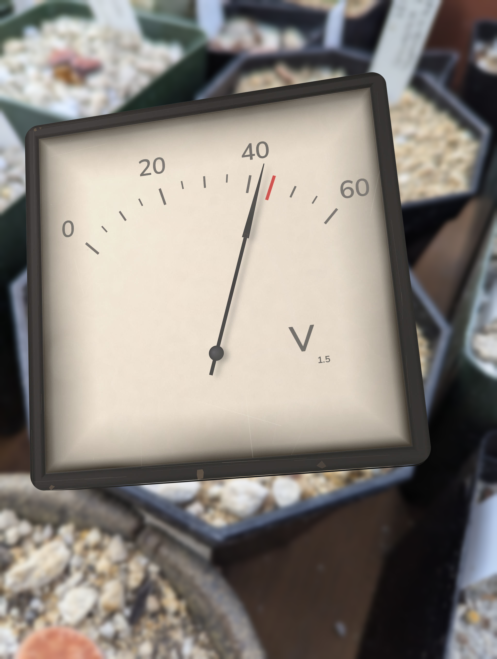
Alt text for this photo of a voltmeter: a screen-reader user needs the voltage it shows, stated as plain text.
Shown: 42.5 V
